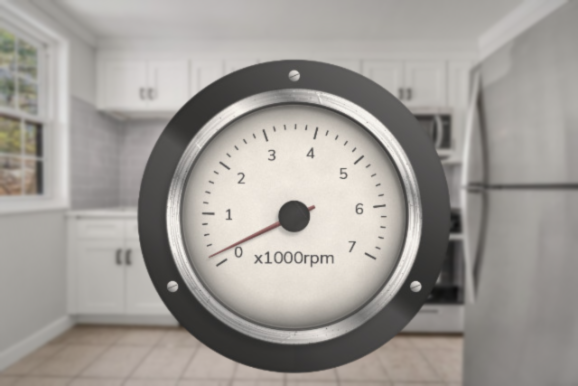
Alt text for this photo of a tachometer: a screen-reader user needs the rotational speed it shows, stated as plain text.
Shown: 200 rpm
